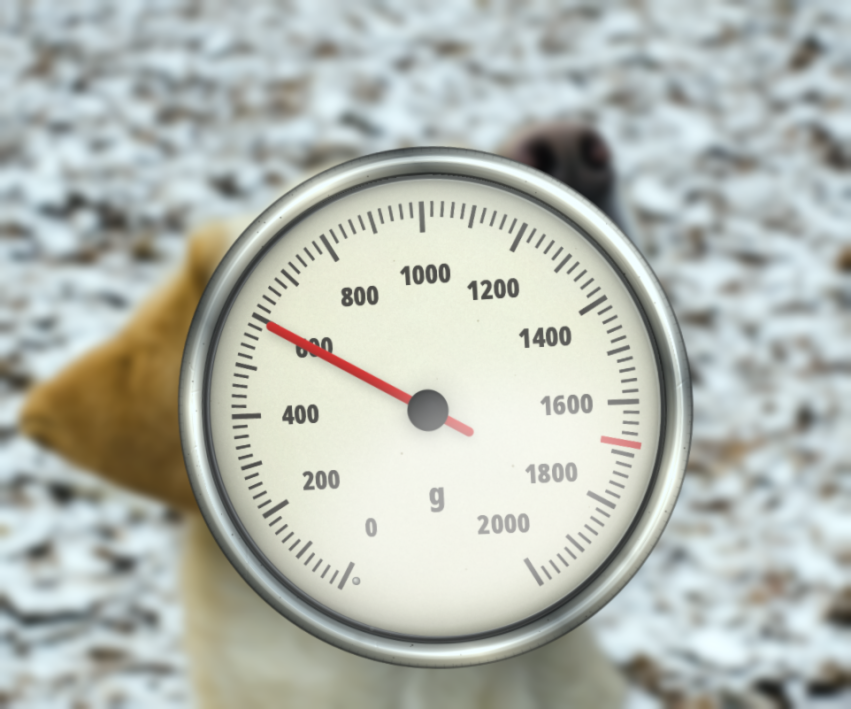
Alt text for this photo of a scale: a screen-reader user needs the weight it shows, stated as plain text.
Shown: 600 g
